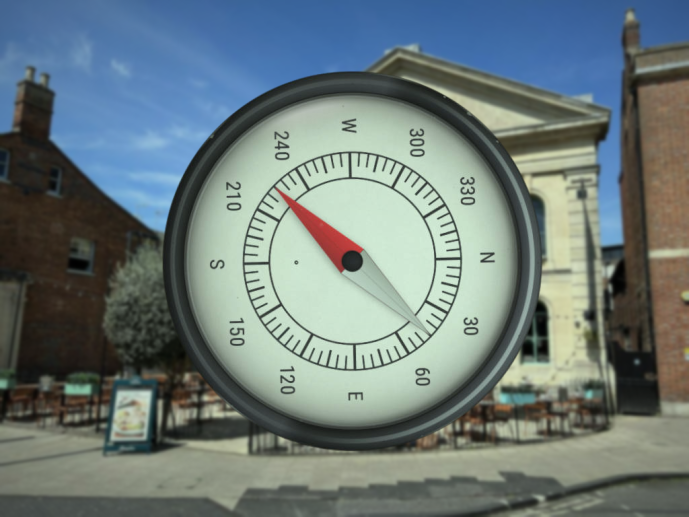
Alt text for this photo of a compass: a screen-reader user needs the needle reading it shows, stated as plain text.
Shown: 225 °
